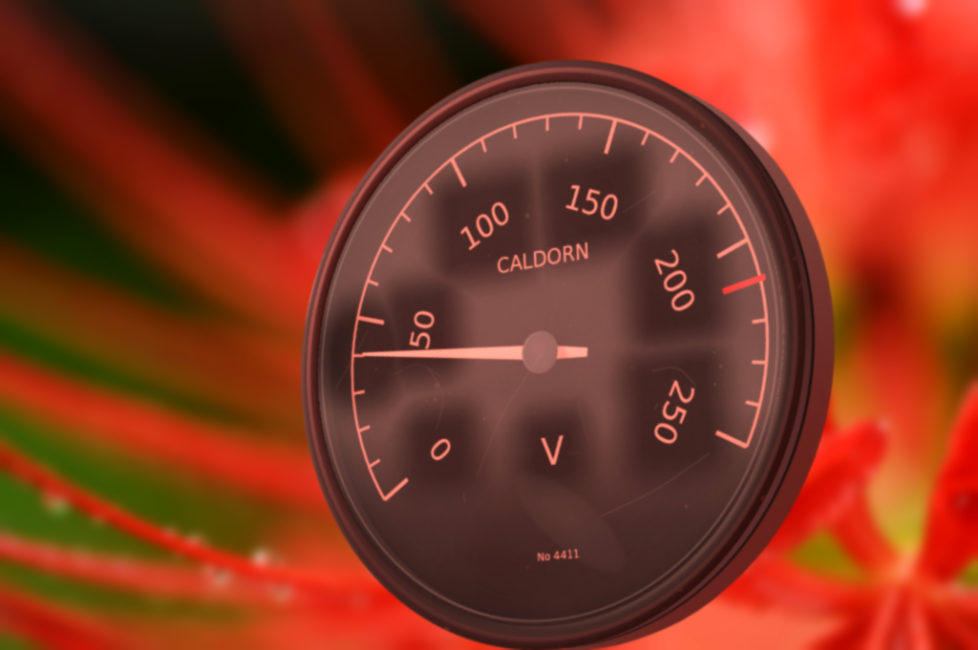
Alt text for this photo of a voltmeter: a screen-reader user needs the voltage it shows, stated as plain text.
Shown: 40 V
